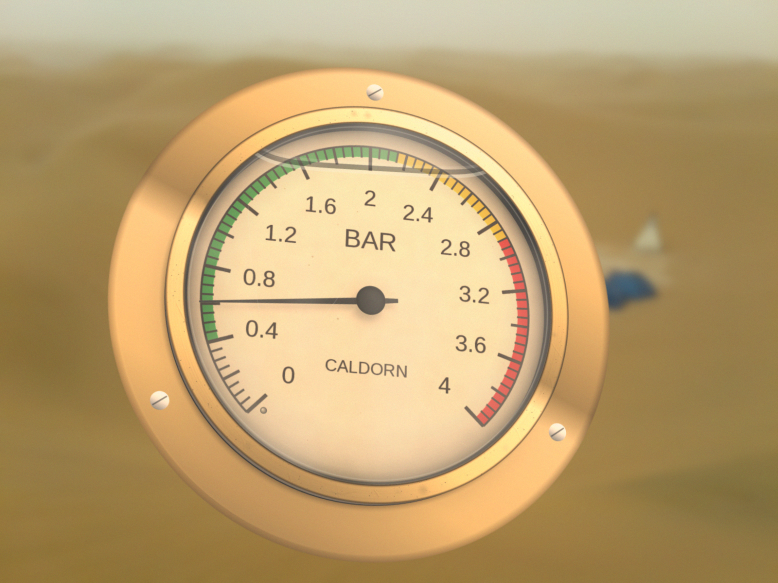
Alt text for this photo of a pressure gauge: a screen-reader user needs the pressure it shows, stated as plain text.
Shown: 0.6 bar
